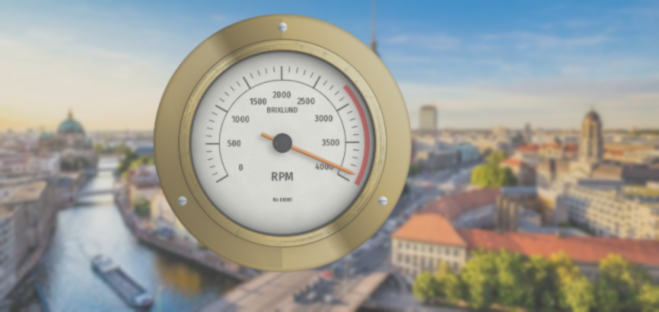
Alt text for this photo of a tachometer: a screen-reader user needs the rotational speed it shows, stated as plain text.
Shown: 3900 rpm
